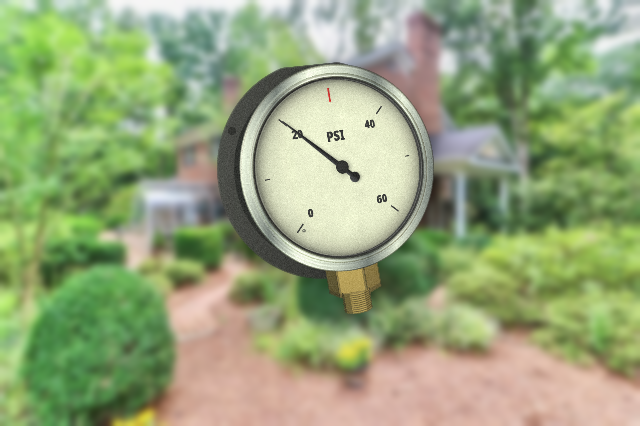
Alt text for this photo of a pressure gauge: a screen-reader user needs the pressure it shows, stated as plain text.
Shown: 20 psi
